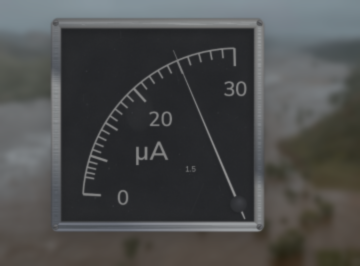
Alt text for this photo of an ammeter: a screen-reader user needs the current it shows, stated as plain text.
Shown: 25 µA
